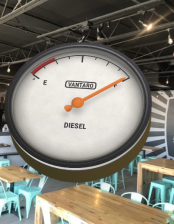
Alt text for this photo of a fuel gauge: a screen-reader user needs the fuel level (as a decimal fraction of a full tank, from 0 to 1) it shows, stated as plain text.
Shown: 1
